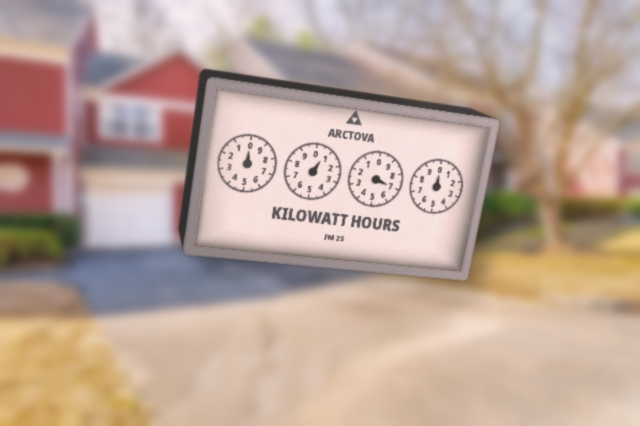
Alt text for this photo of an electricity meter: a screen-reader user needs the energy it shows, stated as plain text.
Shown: 70 kWh
